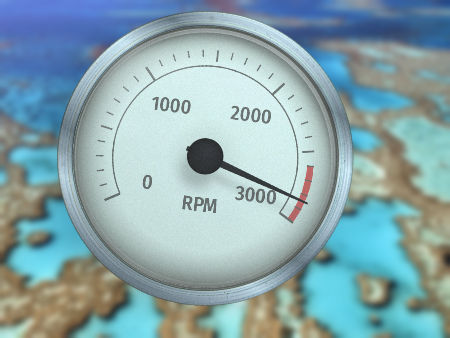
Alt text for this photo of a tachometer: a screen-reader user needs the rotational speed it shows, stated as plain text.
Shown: 2850 rpm
